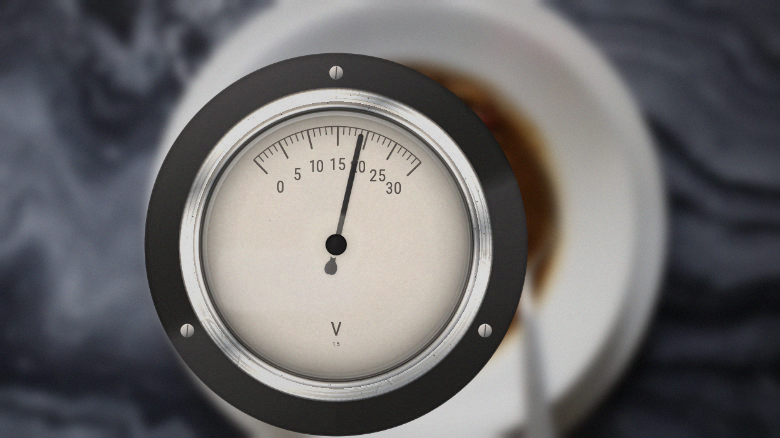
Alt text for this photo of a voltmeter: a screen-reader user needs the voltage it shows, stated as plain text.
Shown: 19 V
